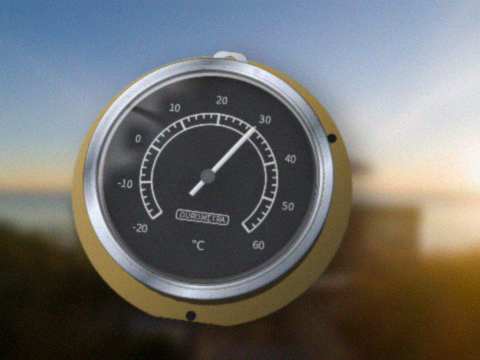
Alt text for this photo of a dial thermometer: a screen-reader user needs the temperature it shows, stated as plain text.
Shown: 30 °C
